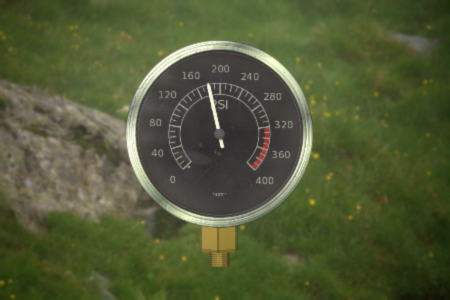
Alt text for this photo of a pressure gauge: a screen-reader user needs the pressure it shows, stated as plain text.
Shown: 180 psi
